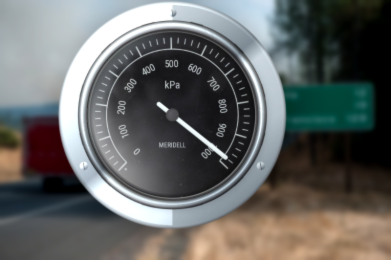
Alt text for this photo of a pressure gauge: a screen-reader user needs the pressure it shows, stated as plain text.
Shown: 980 kPa
